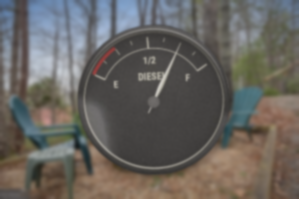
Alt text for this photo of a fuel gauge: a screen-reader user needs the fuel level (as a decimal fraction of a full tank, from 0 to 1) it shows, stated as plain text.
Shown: 0.75
